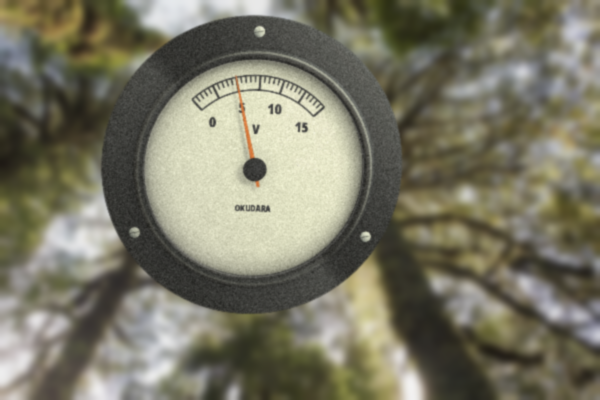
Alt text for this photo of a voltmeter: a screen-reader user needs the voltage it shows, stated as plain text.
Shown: 5 V
